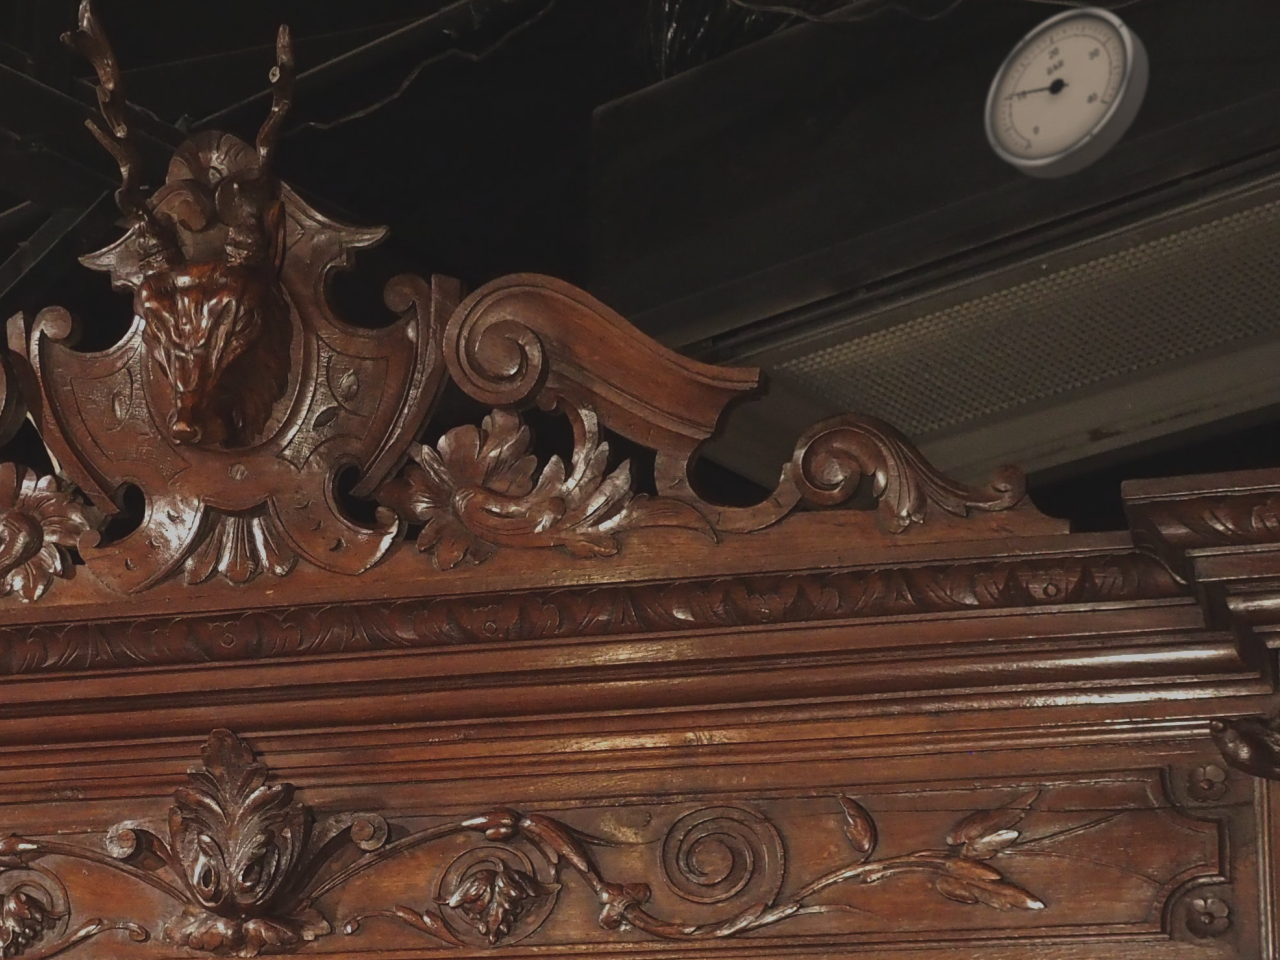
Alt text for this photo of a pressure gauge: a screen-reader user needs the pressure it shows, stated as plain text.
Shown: 10 bar
